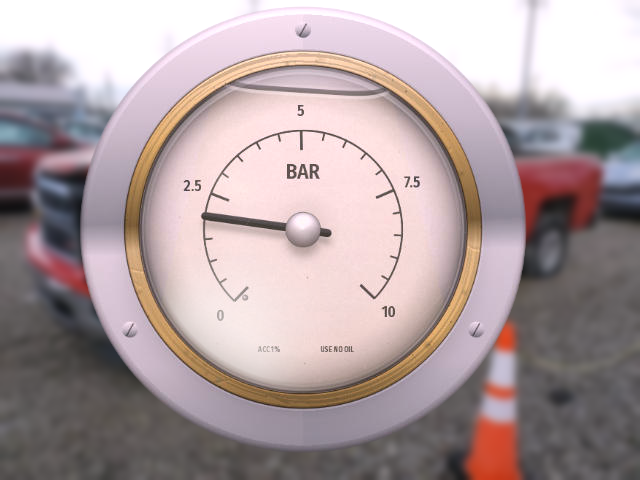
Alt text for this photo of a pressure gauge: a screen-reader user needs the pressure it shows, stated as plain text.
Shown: 2 bar
